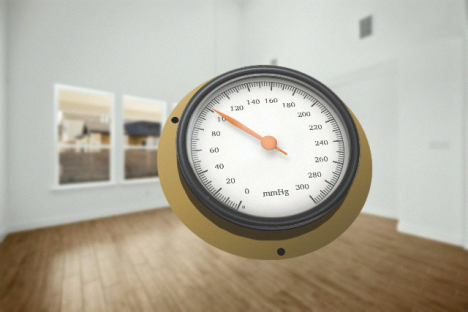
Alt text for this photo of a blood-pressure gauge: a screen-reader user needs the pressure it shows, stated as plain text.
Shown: 100 mmHg
